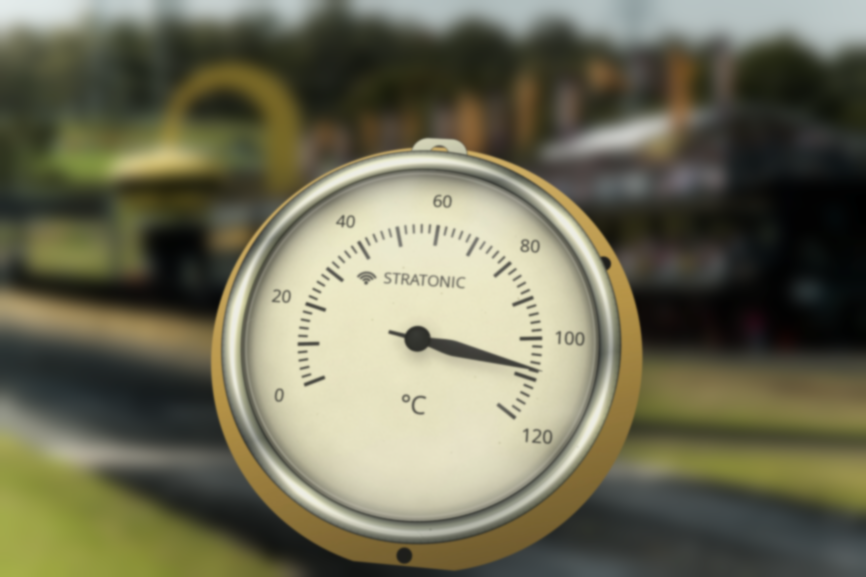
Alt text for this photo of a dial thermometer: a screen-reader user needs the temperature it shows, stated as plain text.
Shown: 108 °C
